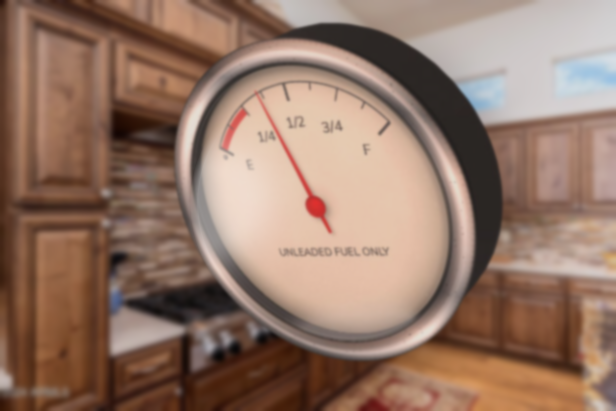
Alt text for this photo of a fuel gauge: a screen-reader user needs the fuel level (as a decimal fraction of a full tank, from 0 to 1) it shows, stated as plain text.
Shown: 0.375
